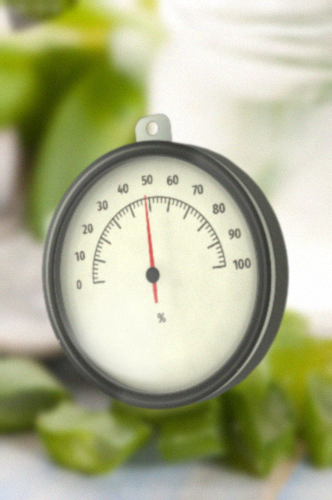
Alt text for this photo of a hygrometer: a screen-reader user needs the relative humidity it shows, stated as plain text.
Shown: 50 %
